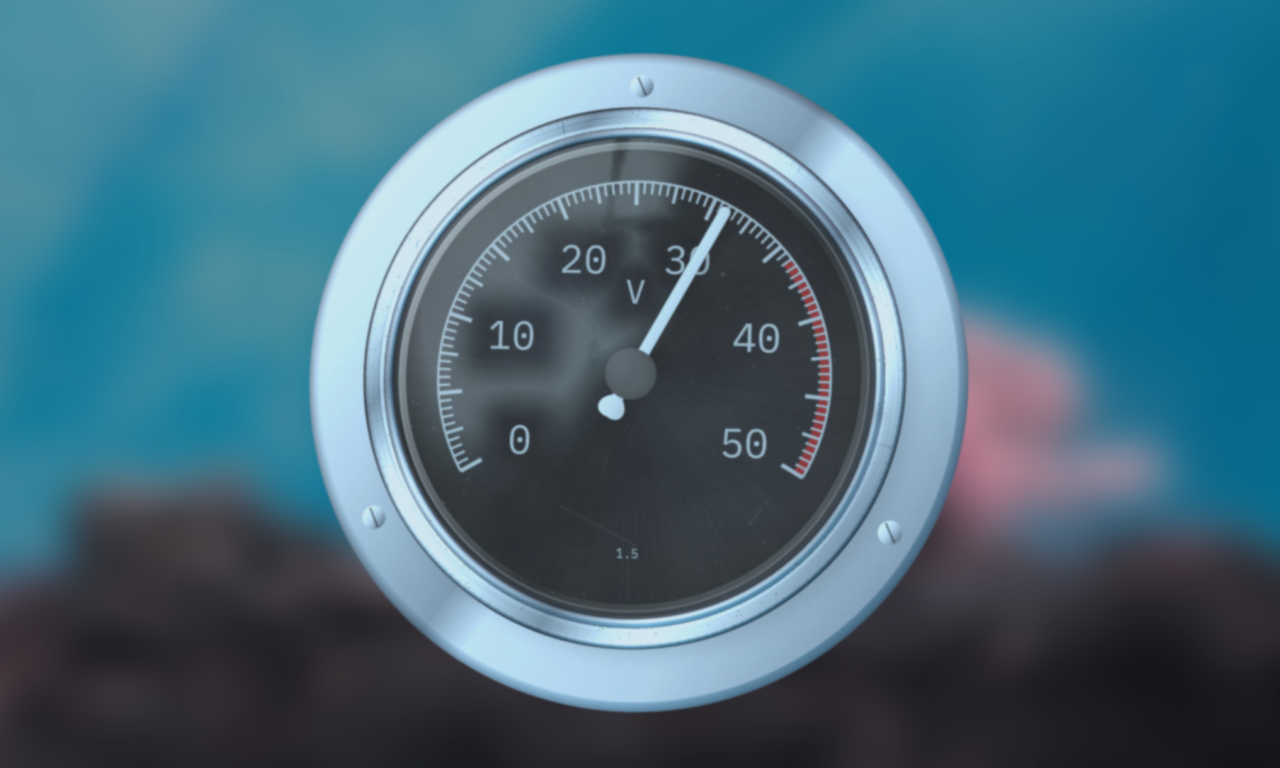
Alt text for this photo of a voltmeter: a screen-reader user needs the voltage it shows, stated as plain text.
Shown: 31 V
